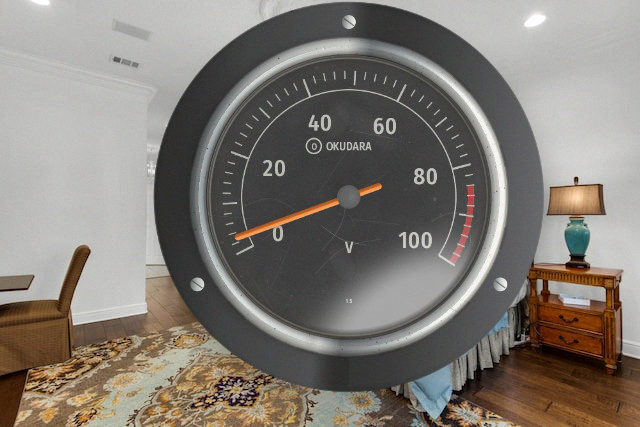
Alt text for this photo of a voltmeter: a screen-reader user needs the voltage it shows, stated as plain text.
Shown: 3 V
